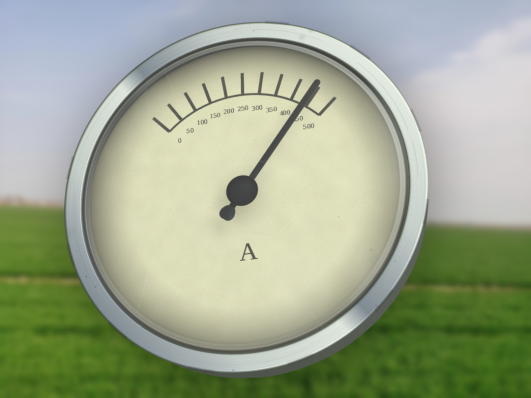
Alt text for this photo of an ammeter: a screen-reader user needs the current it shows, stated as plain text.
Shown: 450 A
